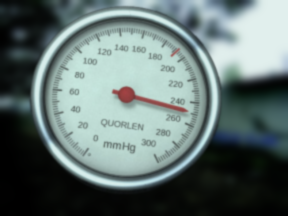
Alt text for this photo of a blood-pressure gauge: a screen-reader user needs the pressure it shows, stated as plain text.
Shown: 250 mmHg
